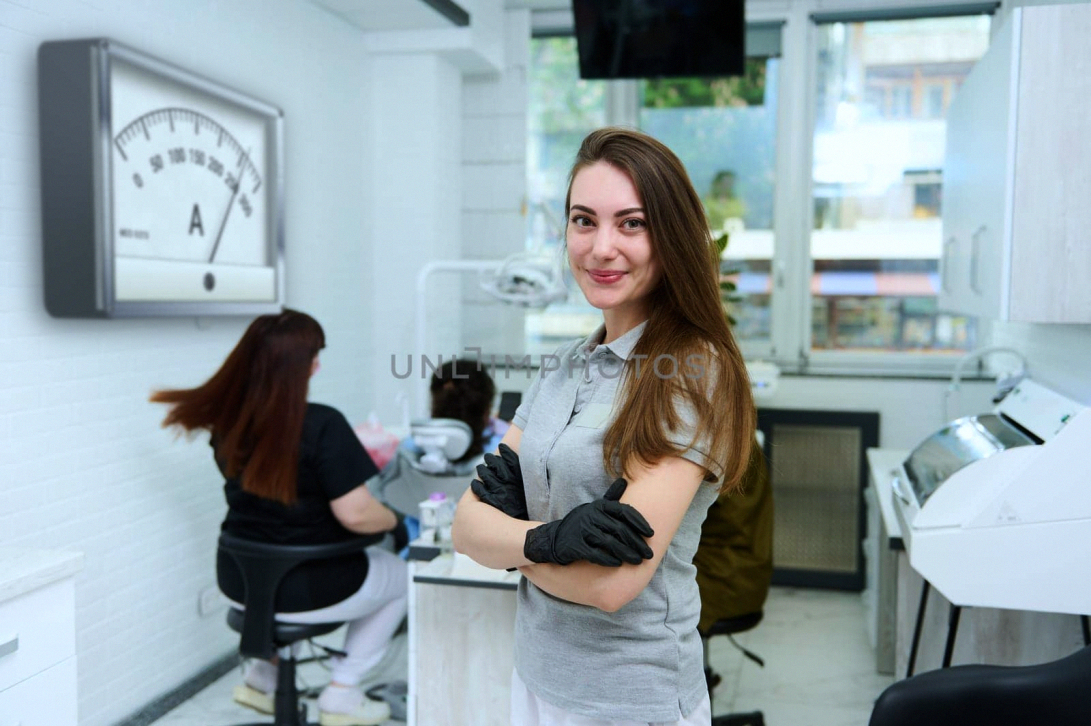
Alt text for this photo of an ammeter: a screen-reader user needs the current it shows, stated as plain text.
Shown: 250 A
